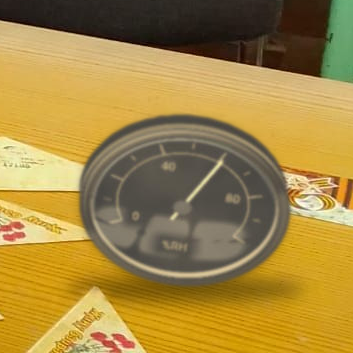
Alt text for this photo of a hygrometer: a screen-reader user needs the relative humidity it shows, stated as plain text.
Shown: 60 %
